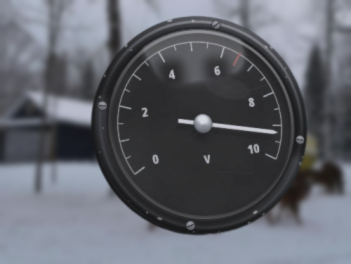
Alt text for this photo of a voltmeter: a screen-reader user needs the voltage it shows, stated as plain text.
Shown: 9.25 V
